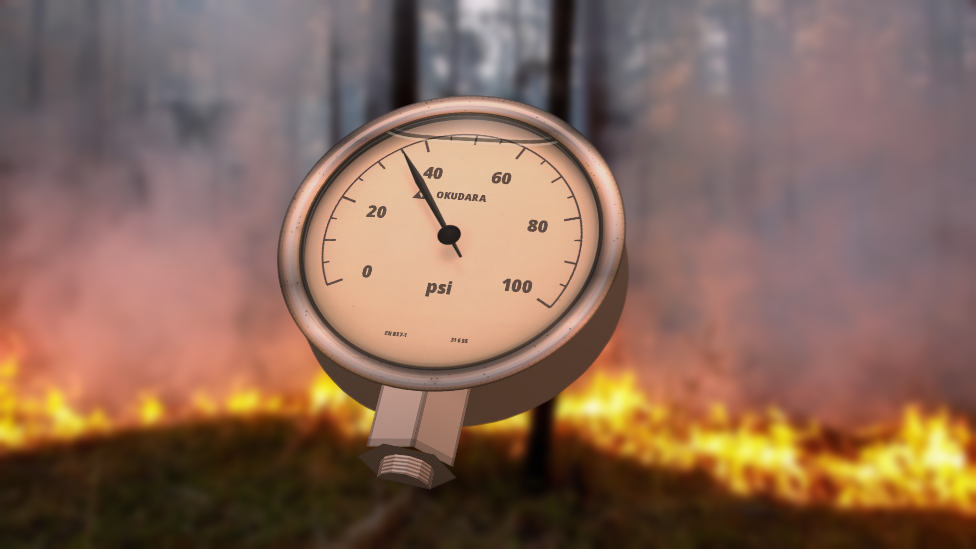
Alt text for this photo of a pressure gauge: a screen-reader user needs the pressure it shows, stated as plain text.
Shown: 35 psi
